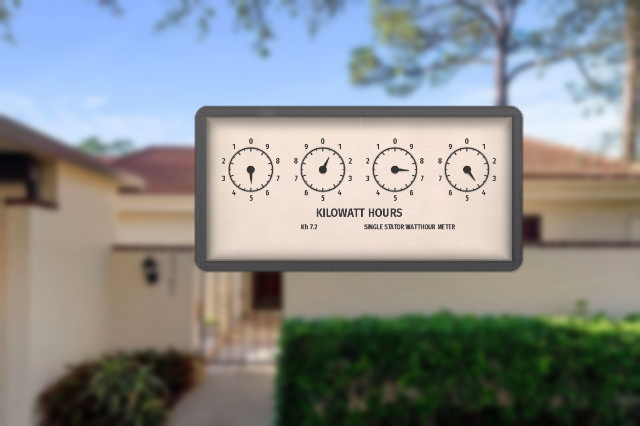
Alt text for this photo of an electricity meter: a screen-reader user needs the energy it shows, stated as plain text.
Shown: 5074 kWh
